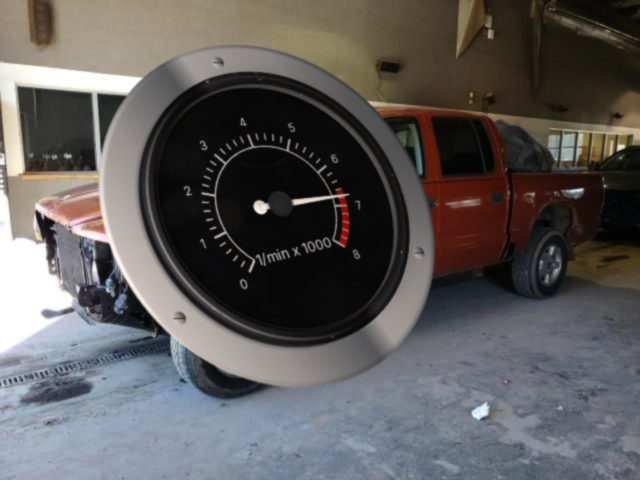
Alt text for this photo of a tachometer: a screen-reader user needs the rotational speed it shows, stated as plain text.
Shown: 6800 rpm
